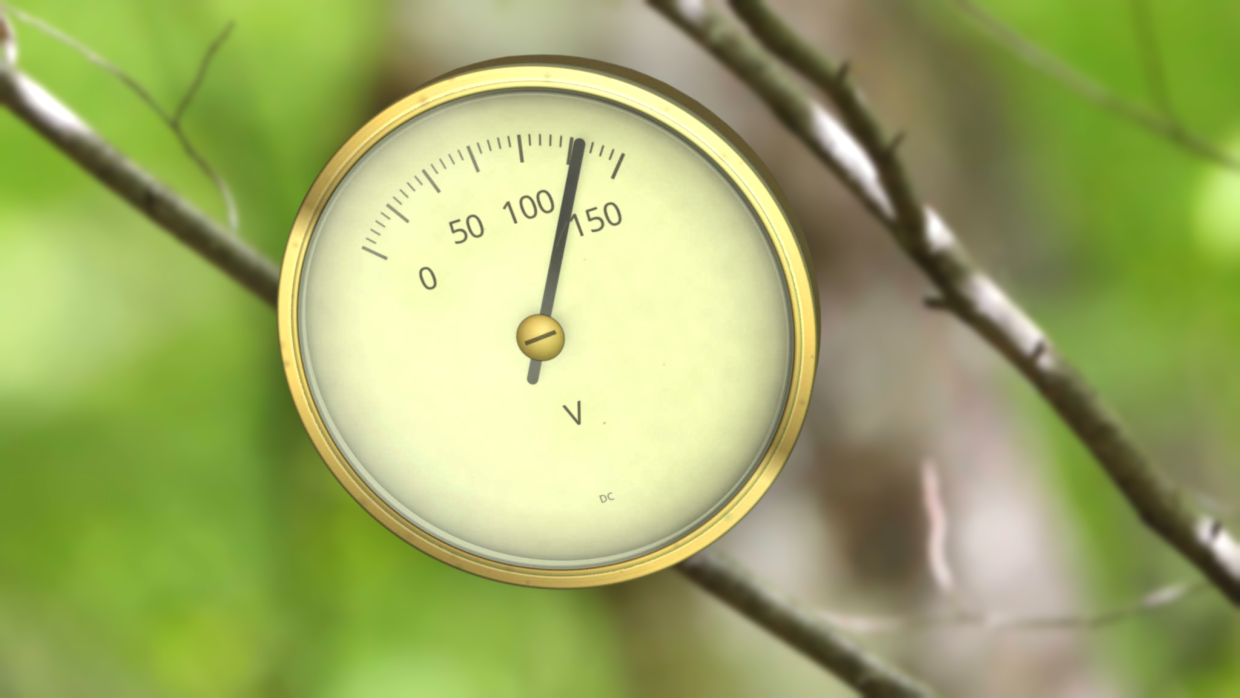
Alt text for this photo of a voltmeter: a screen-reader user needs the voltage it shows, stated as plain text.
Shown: 130 V
